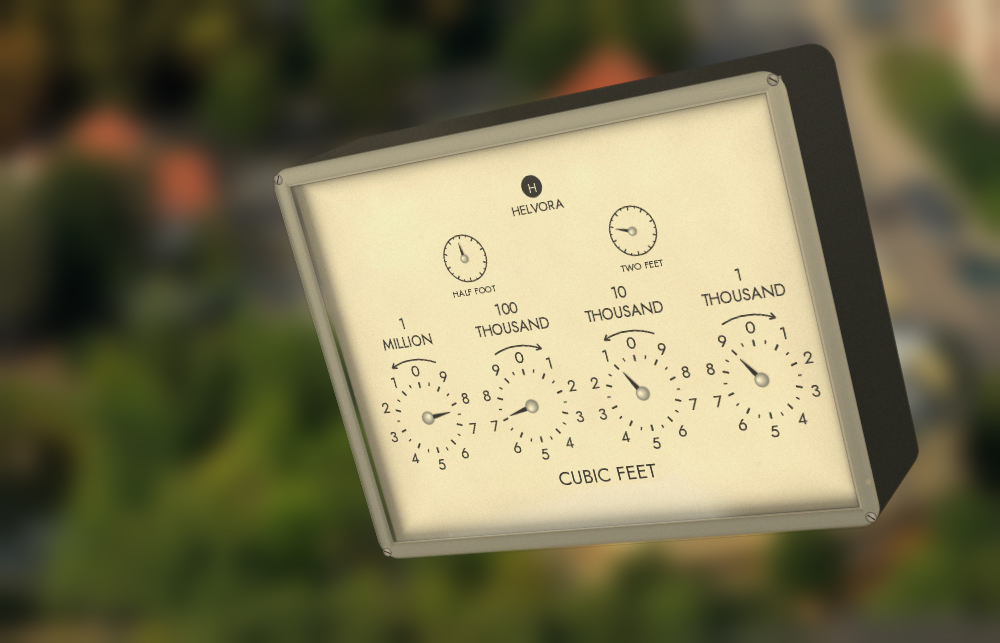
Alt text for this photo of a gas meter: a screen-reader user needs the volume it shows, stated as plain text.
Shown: 770900 ft³
